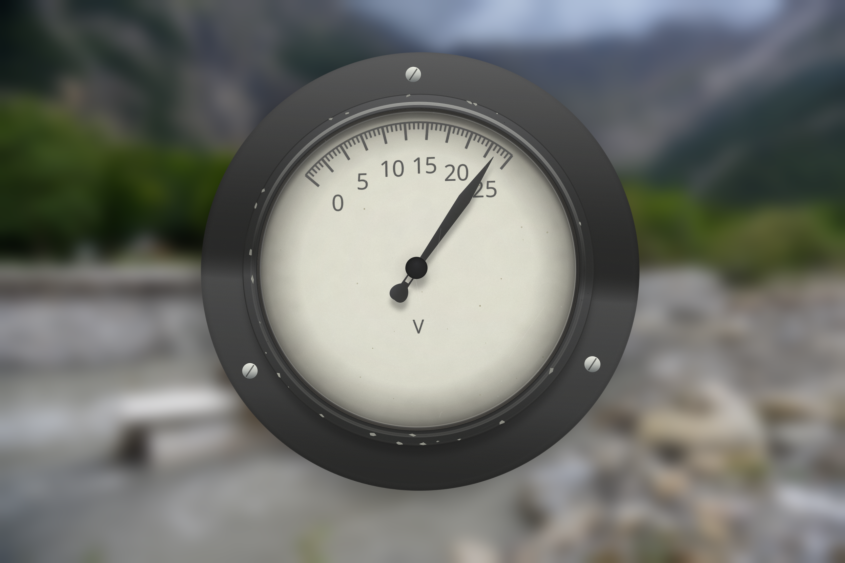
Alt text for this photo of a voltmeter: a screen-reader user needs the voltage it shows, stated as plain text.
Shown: 23.5 V
